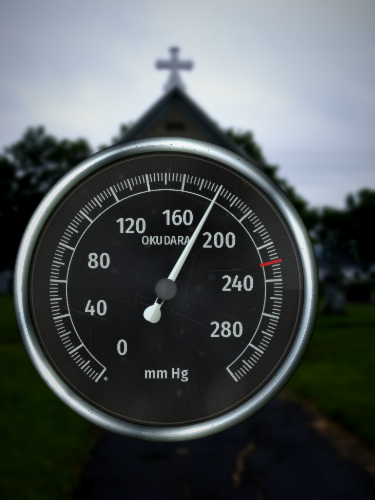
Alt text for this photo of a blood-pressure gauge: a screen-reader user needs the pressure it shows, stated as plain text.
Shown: 180 mmHg
